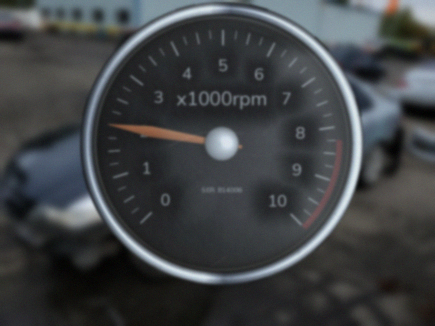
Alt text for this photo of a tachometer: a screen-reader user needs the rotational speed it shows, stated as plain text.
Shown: 2000 rpm
